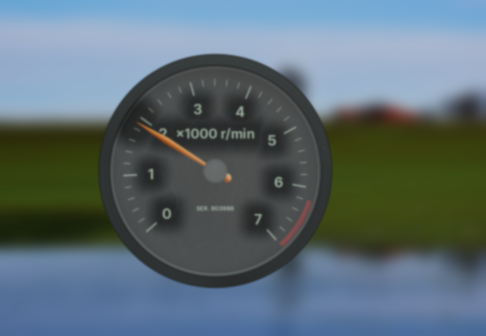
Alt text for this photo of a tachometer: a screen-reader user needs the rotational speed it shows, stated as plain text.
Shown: 1900 rpm
